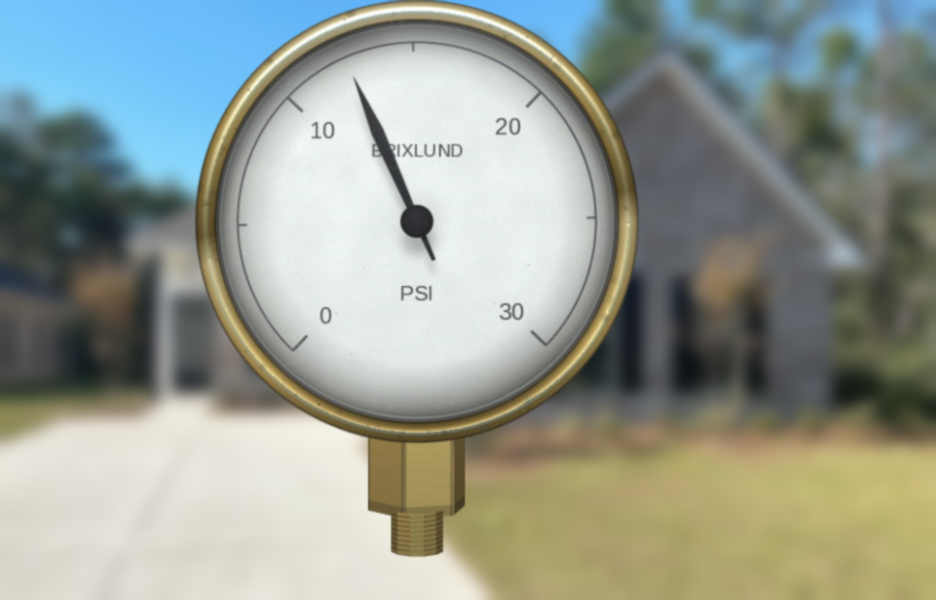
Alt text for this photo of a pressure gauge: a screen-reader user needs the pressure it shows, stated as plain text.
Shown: 12.5 psi
